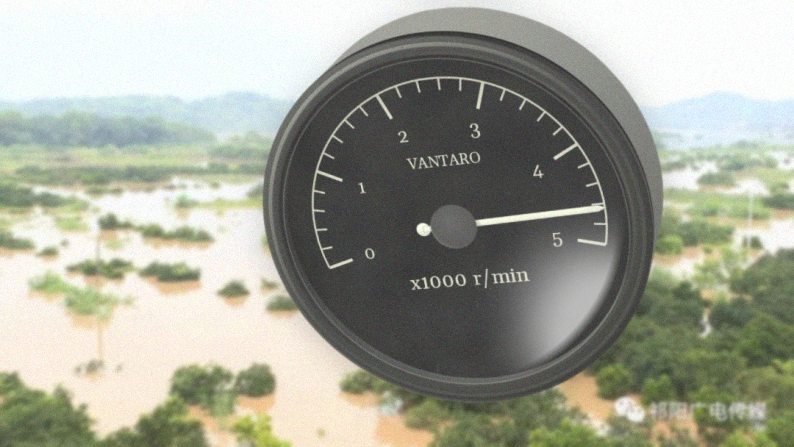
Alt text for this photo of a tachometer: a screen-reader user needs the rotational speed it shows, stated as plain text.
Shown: 4600 rpm
